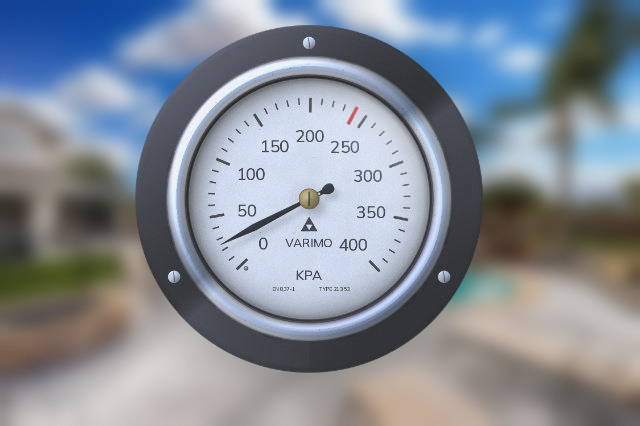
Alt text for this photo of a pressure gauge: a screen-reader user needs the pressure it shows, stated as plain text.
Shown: 25 kPa
